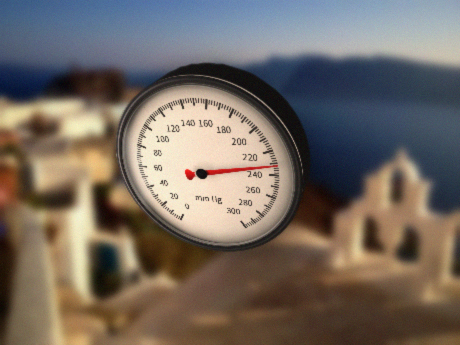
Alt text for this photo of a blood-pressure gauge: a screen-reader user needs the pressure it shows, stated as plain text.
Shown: 230 mmHg
